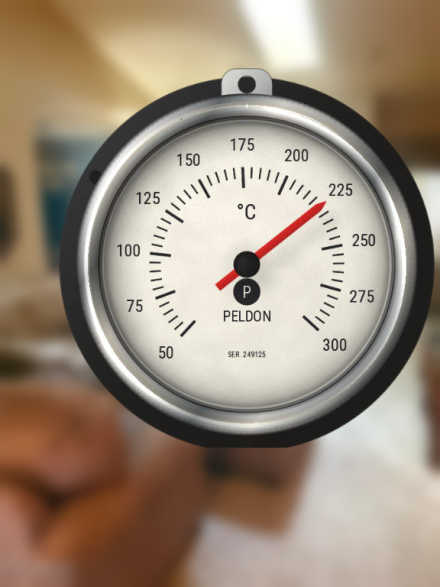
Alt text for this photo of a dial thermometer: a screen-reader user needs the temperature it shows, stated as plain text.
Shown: 225 °C
